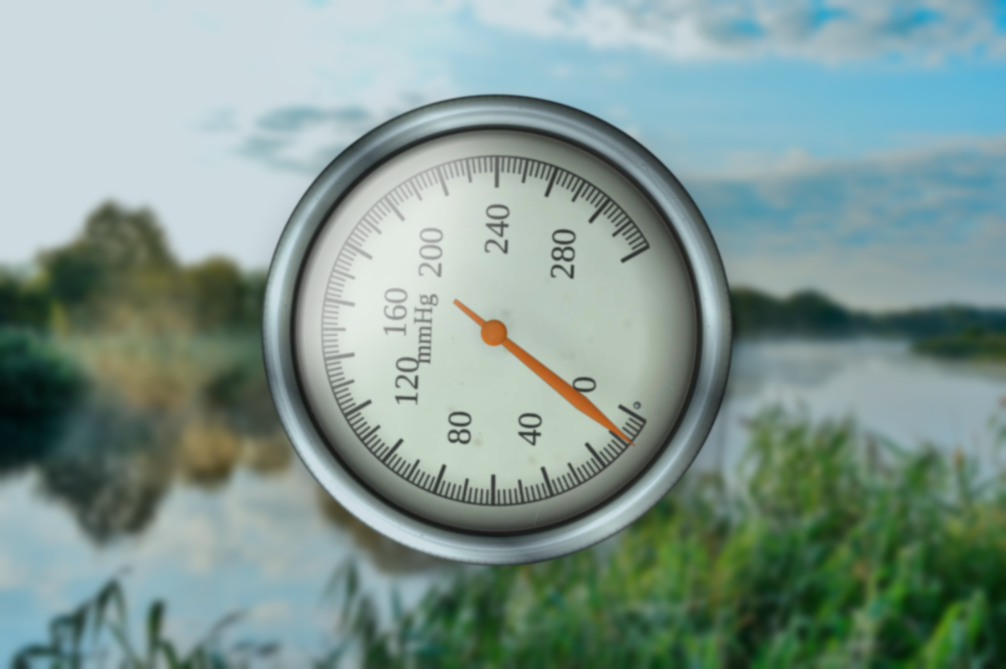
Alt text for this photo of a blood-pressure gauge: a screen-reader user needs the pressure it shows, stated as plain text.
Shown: 8 mmHg
